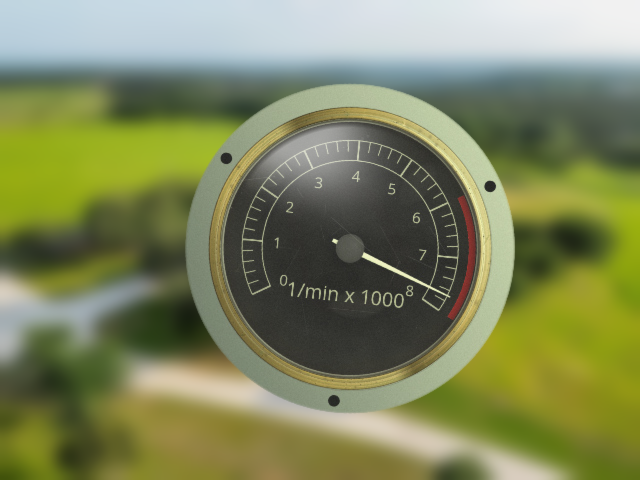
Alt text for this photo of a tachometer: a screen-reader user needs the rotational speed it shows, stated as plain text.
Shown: 7700 rpm
